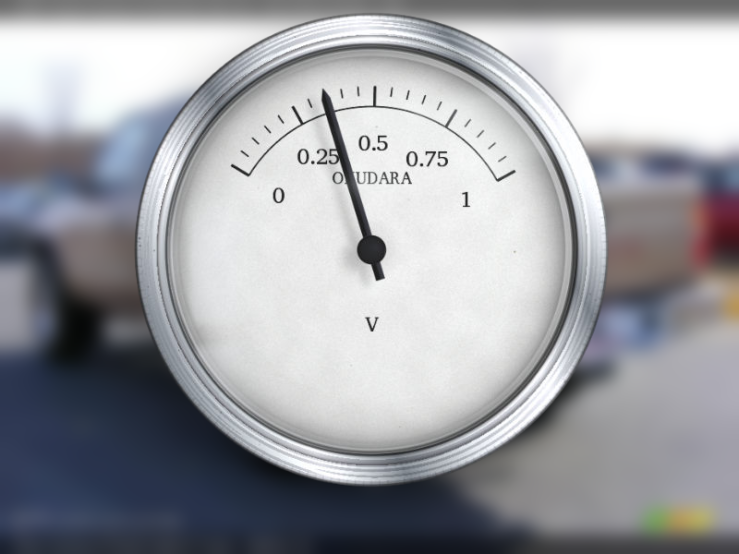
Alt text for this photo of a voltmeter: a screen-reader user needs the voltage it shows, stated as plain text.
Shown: 0.35 V
